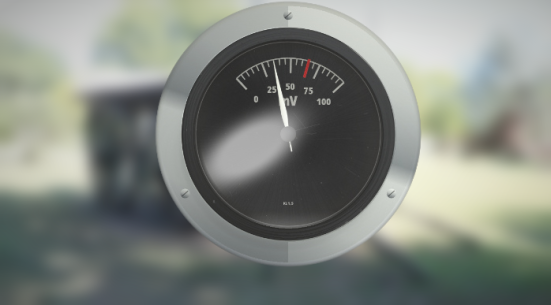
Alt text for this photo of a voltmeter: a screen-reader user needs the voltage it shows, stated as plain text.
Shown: 35 mV
